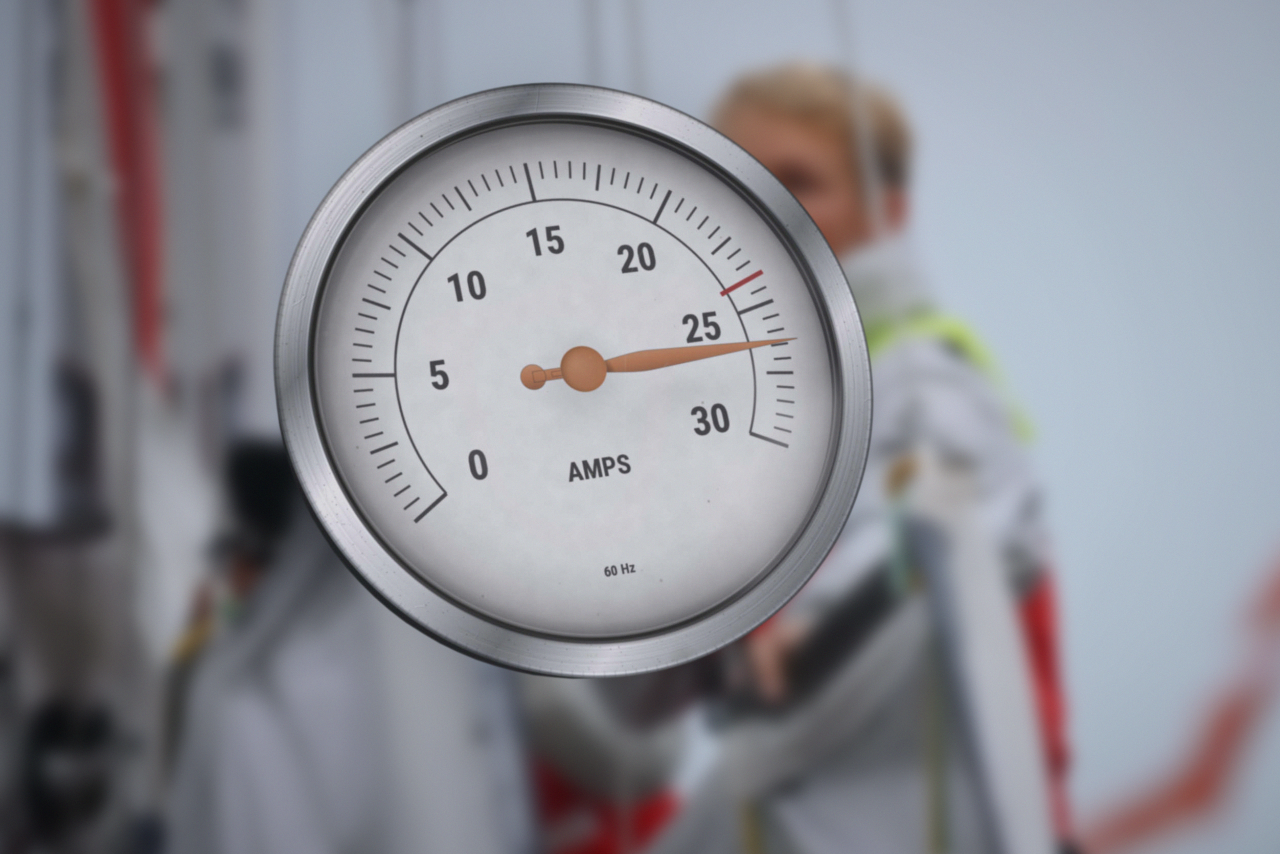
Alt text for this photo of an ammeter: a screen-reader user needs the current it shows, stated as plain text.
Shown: 26.5 A
